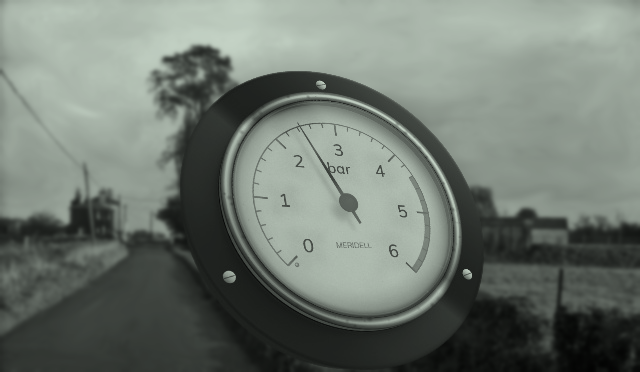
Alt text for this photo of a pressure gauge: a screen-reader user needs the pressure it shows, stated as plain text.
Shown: 2.4 bar
